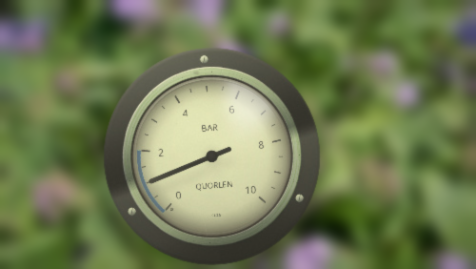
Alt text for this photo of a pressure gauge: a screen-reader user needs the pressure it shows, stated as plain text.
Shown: 1 bar
